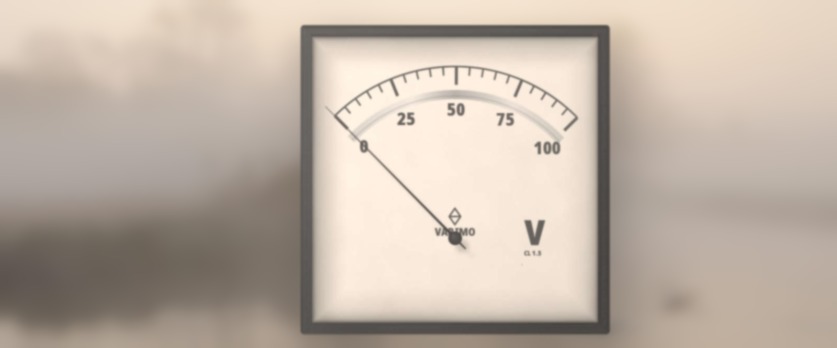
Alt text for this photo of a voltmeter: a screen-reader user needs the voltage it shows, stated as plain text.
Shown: 0 V
